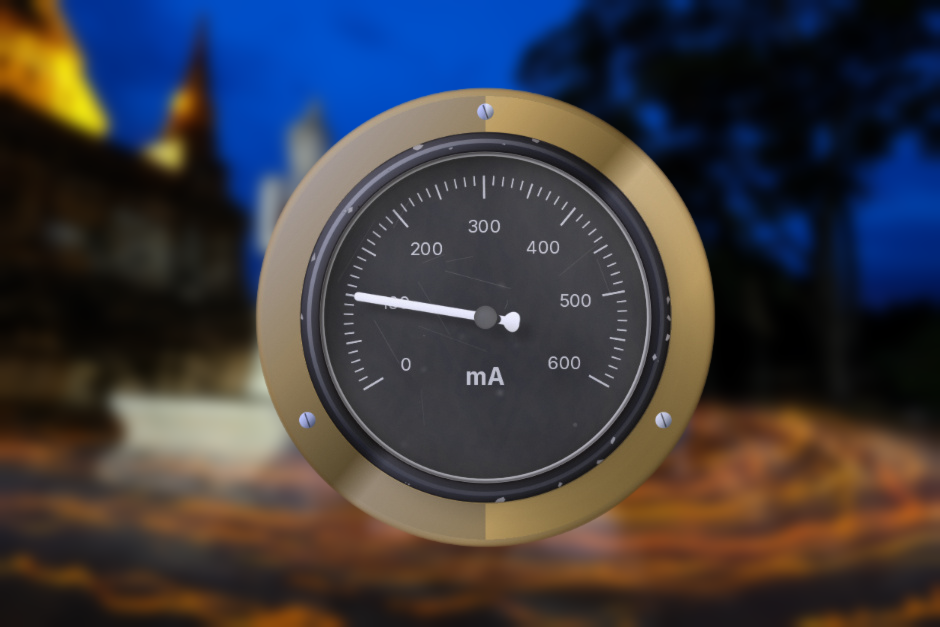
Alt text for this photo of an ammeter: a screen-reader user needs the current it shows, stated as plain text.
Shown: 100 mA
